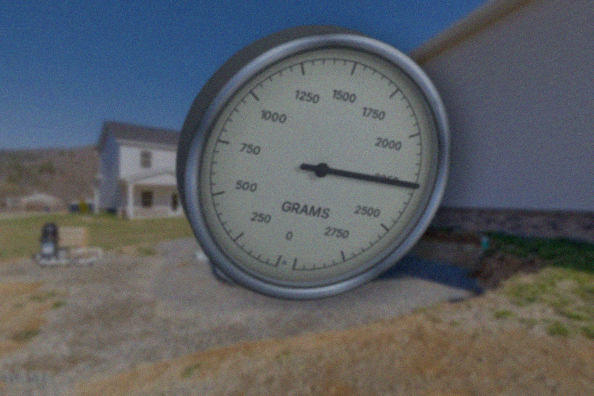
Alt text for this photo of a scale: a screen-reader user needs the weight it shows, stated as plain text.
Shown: 2250 g
